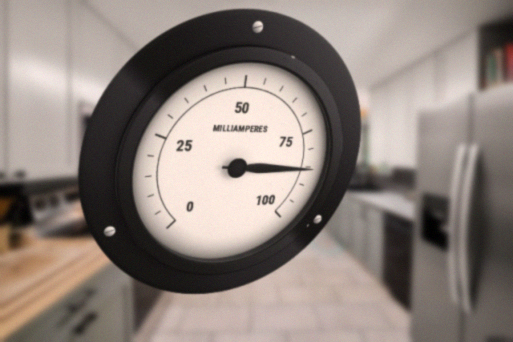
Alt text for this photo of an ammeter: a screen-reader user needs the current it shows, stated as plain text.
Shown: 85 mA
